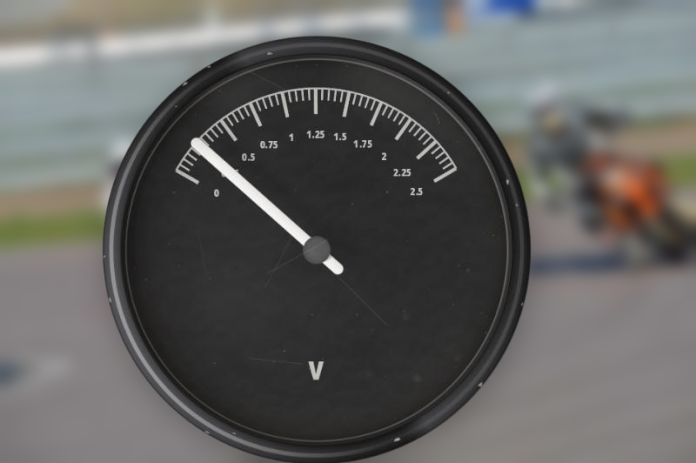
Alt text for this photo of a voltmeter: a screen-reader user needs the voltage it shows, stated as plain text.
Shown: 0.25 V
